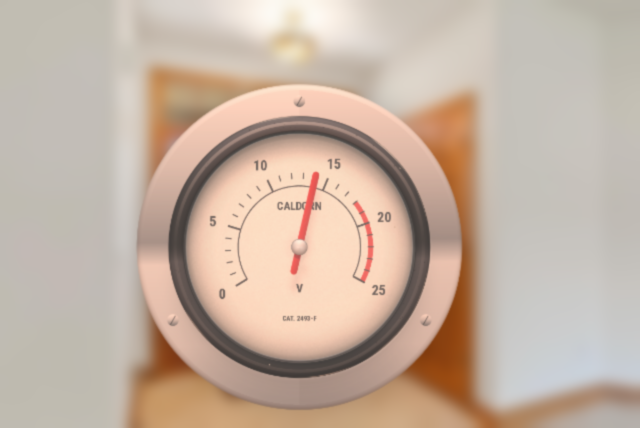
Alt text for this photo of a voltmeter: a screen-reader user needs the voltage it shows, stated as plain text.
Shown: 14 V
